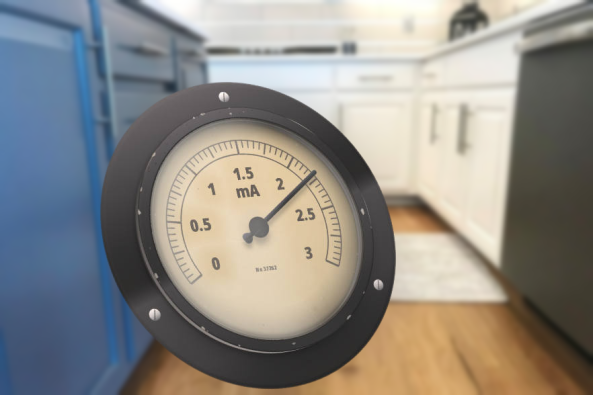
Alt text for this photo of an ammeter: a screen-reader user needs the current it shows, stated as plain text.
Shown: 2.2 mA
